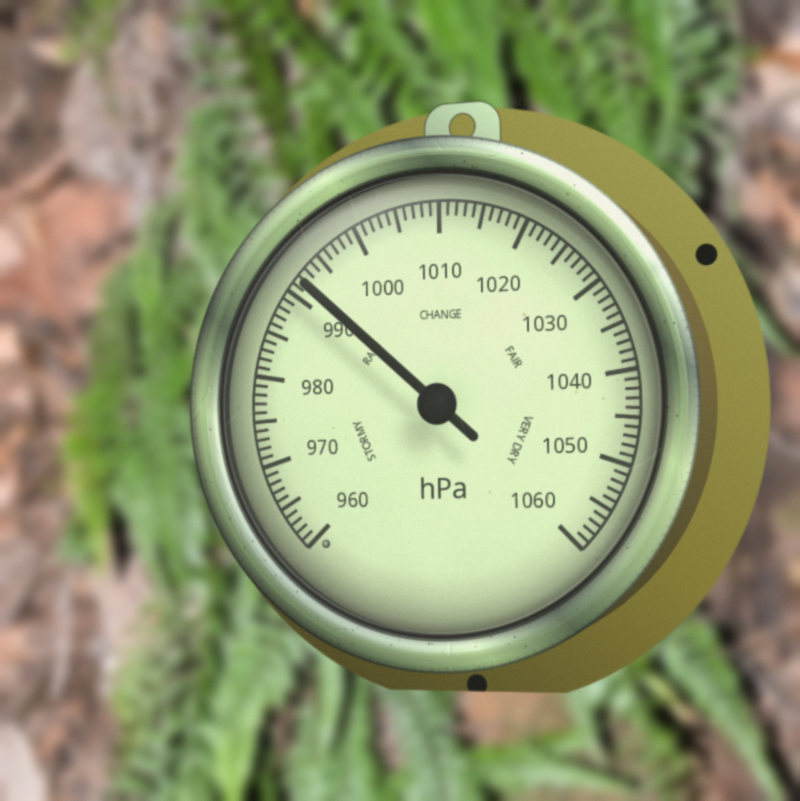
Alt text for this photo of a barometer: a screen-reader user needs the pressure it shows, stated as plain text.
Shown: 992 hPa
